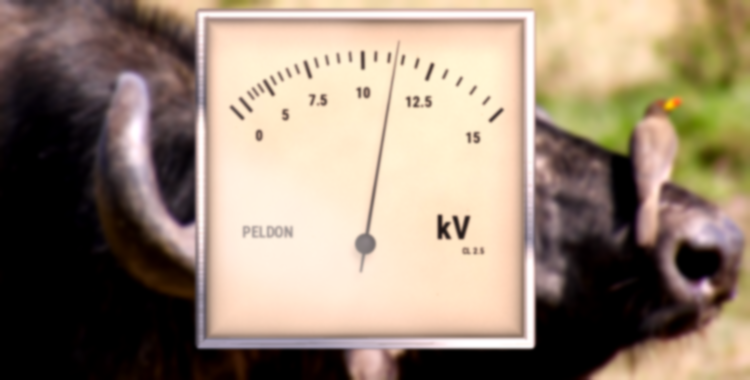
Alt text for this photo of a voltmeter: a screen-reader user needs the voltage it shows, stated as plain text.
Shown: 11.25 kV
